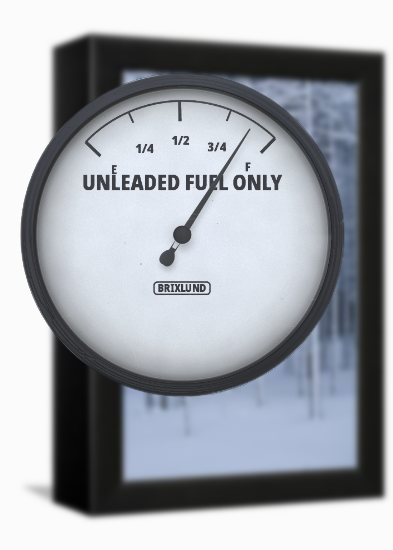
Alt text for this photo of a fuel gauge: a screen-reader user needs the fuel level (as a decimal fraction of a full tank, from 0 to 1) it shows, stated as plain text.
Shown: 0.875
